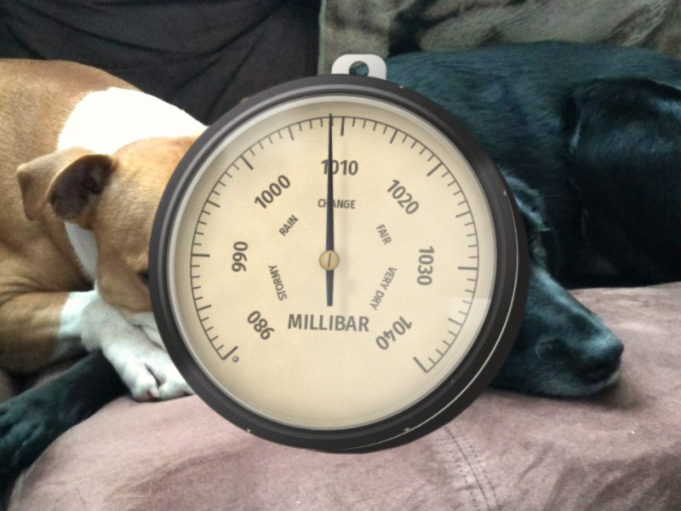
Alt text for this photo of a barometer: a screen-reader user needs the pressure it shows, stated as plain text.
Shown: 1009 mbar
